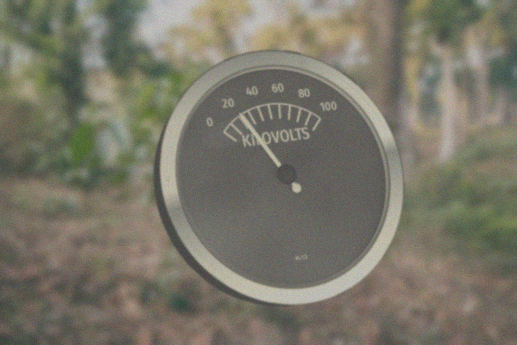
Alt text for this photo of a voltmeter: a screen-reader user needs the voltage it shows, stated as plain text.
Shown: 20 kV
